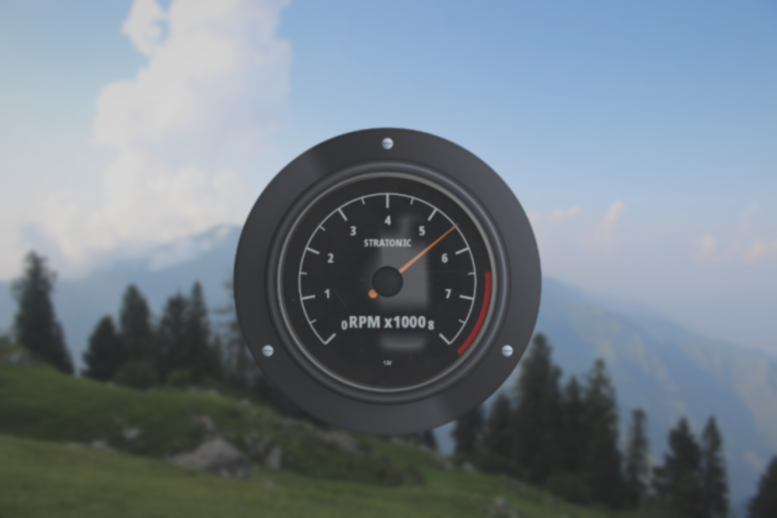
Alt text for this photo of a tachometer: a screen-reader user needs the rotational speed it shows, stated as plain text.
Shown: 5500 rpm
